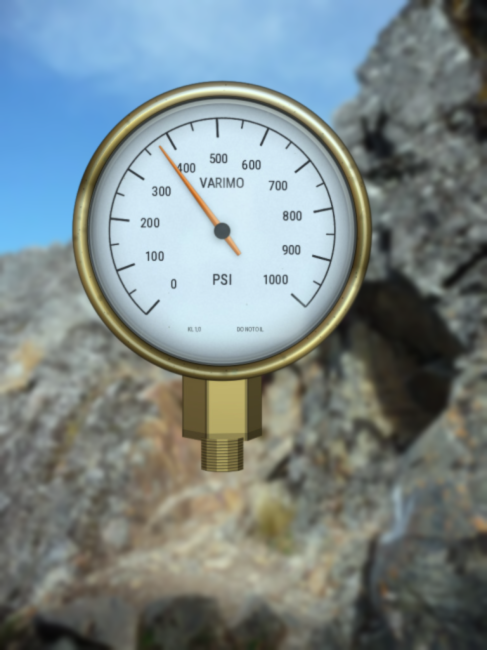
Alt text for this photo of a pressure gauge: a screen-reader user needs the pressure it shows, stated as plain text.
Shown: 375 psi
